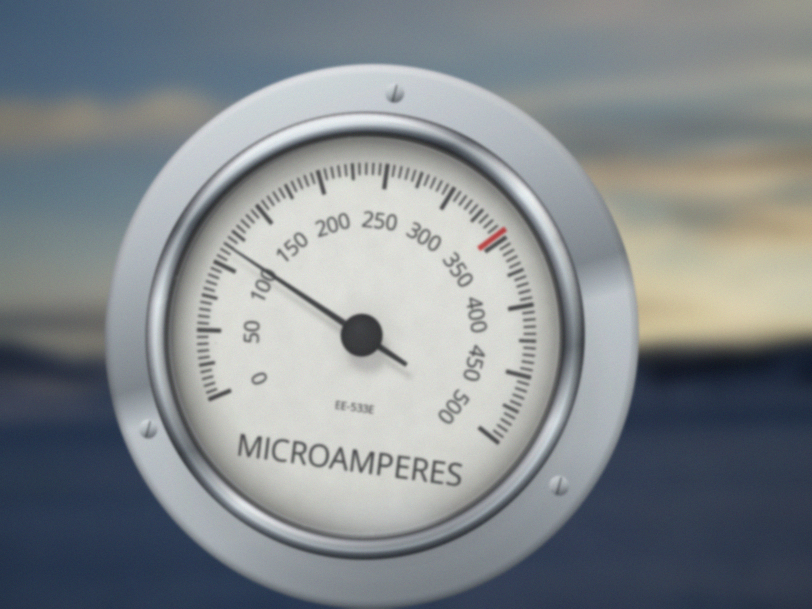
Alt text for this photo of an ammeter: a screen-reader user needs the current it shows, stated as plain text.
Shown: 115 µA
